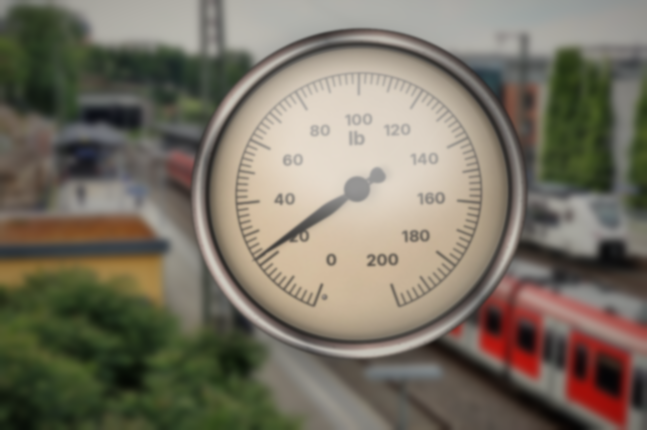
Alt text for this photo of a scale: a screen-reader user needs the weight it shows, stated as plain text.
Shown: 22 lb
